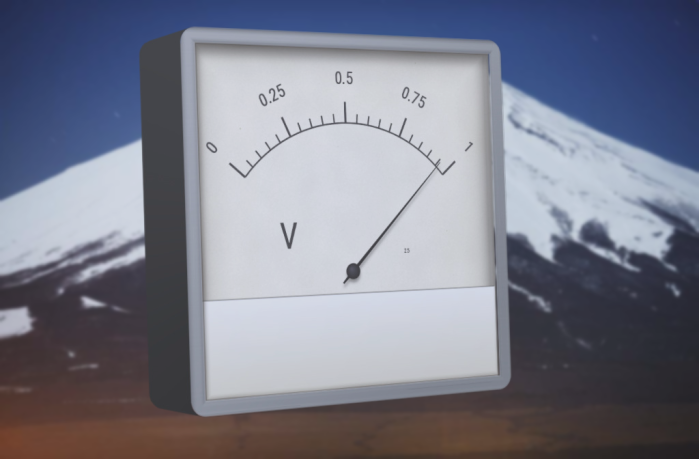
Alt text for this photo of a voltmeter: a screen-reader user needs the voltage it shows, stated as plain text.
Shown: 0.95 V
